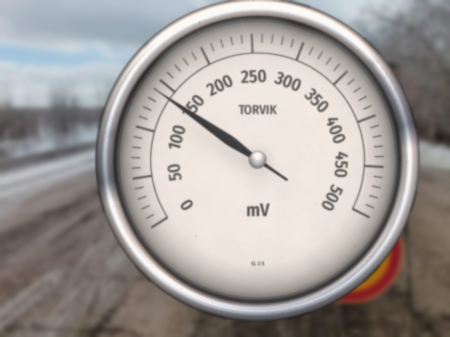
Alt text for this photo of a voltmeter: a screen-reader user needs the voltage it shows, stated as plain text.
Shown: 140 mV
